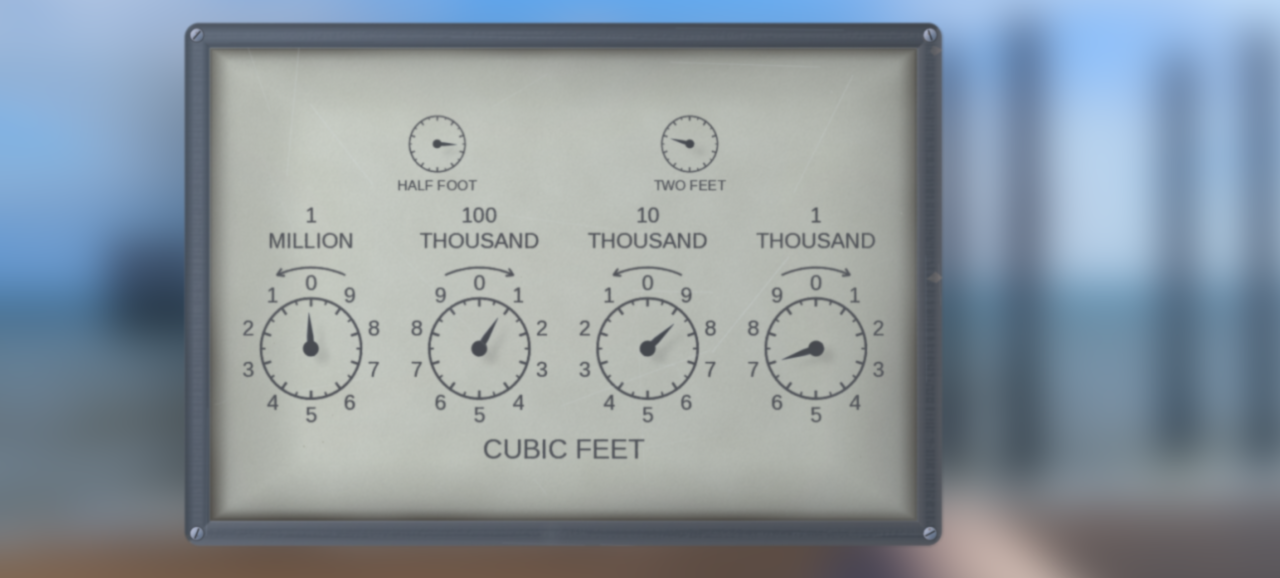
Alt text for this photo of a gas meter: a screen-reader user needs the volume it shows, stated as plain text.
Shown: 8700 ft³
